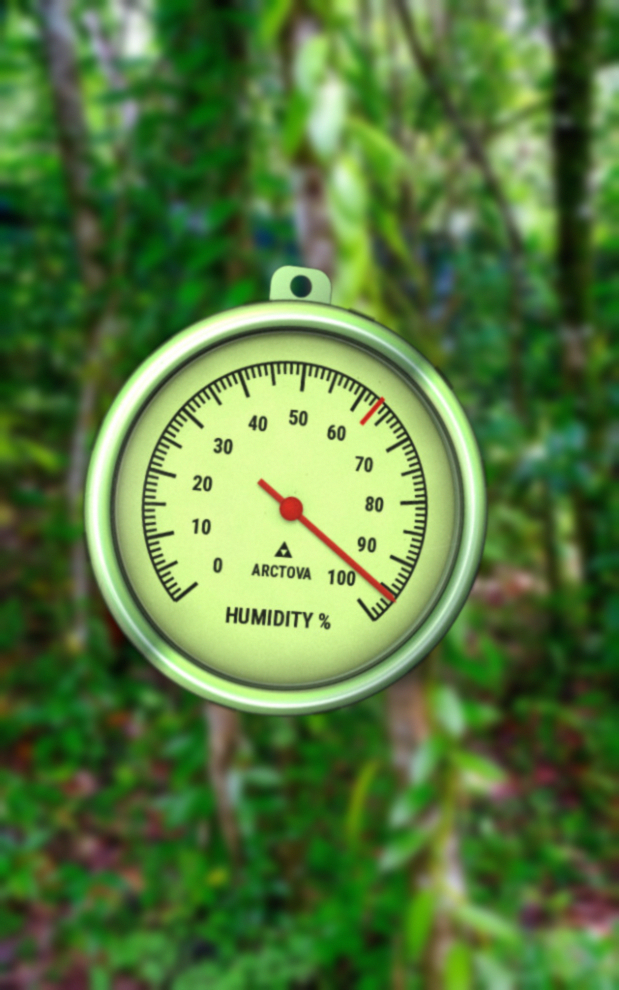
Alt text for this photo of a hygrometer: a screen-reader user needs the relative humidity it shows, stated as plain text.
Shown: 96 %
